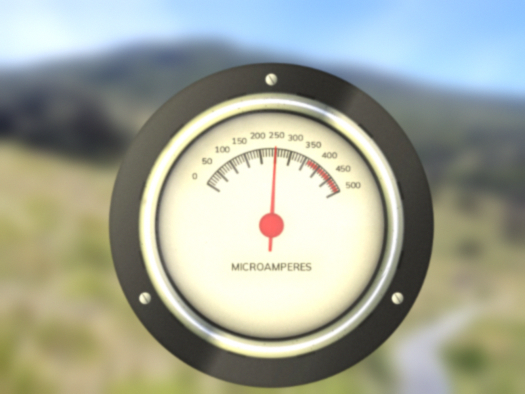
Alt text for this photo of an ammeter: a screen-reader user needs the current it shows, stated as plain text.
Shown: 250 µA
